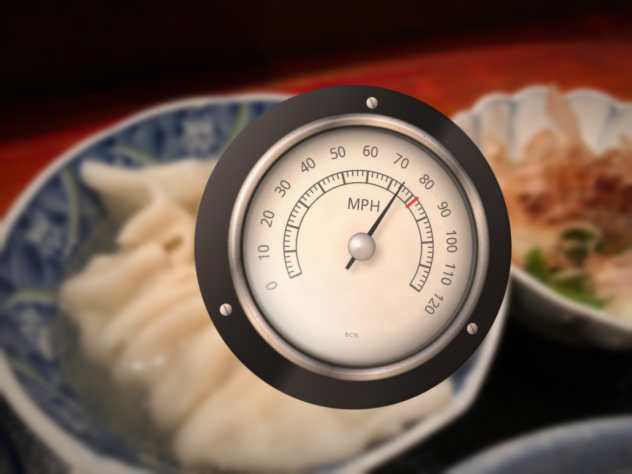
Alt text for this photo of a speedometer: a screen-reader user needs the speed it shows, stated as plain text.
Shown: 74 mph
